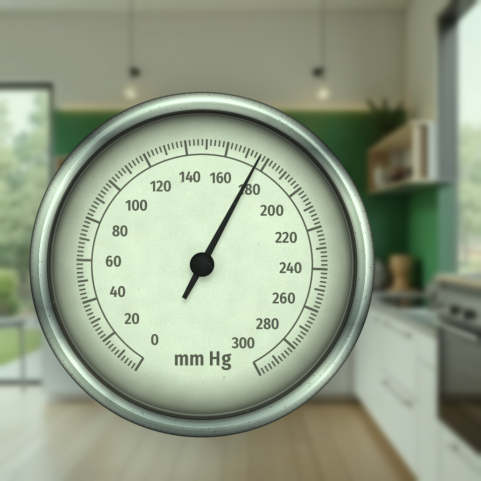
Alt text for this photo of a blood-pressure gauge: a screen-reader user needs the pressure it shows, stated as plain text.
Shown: 176 mmHg
